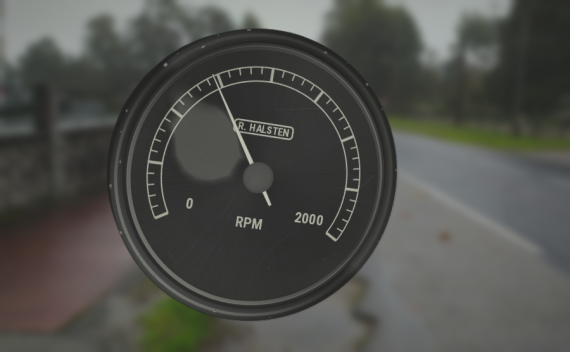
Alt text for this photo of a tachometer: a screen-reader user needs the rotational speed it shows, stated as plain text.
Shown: 725 rpm
